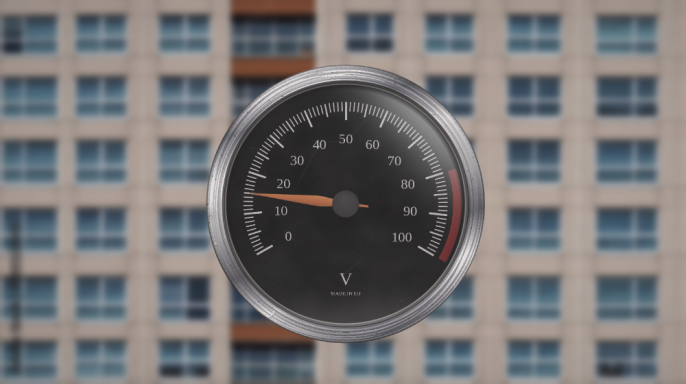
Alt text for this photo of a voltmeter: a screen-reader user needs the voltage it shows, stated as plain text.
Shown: 15 V
